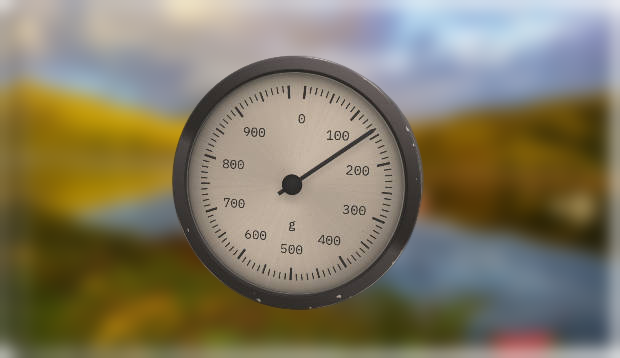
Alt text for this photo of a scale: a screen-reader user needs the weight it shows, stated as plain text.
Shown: 140 g
